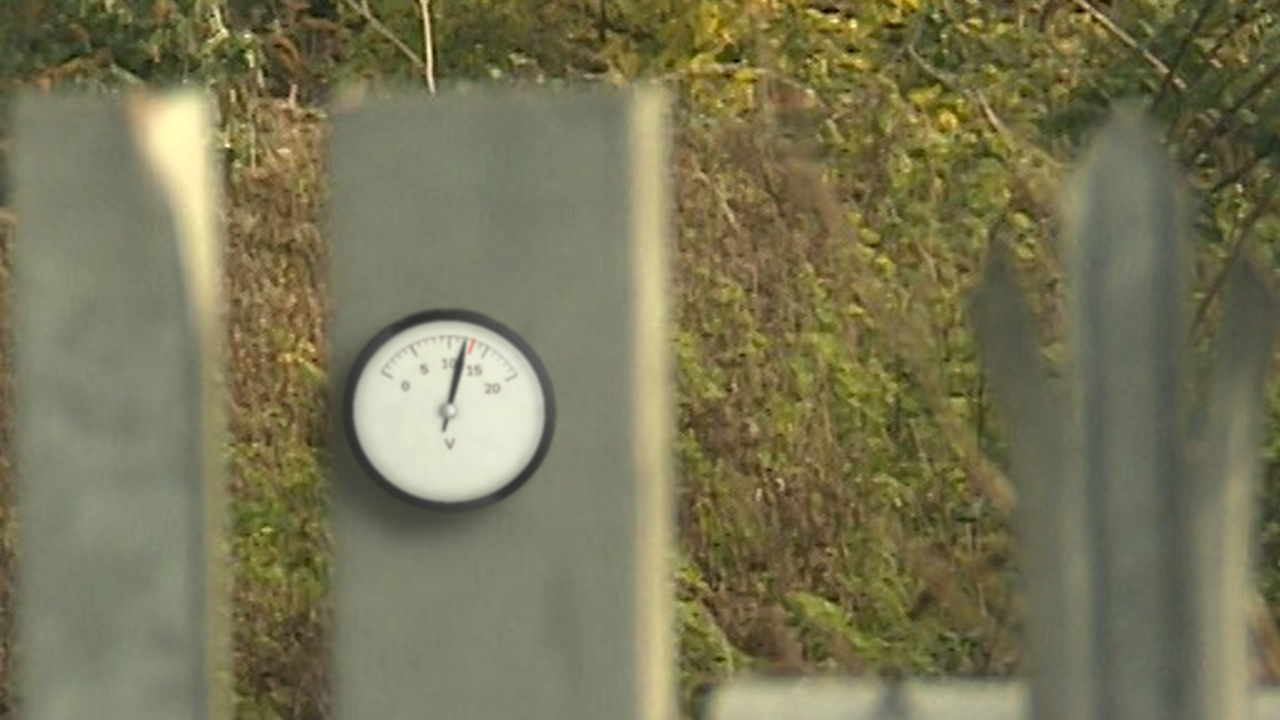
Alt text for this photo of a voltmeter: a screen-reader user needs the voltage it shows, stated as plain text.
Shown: 12 V
